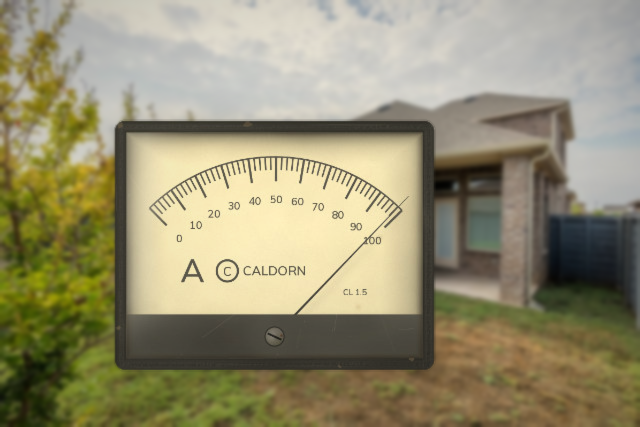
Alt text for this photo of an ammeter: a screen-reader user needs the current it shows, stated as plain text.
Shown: 98 A
